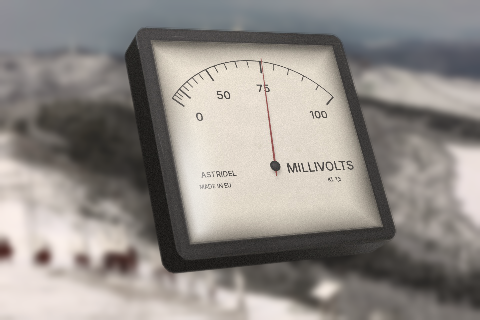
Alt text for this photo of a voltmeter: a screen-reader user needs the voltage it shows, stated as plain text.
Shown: 75 mV
